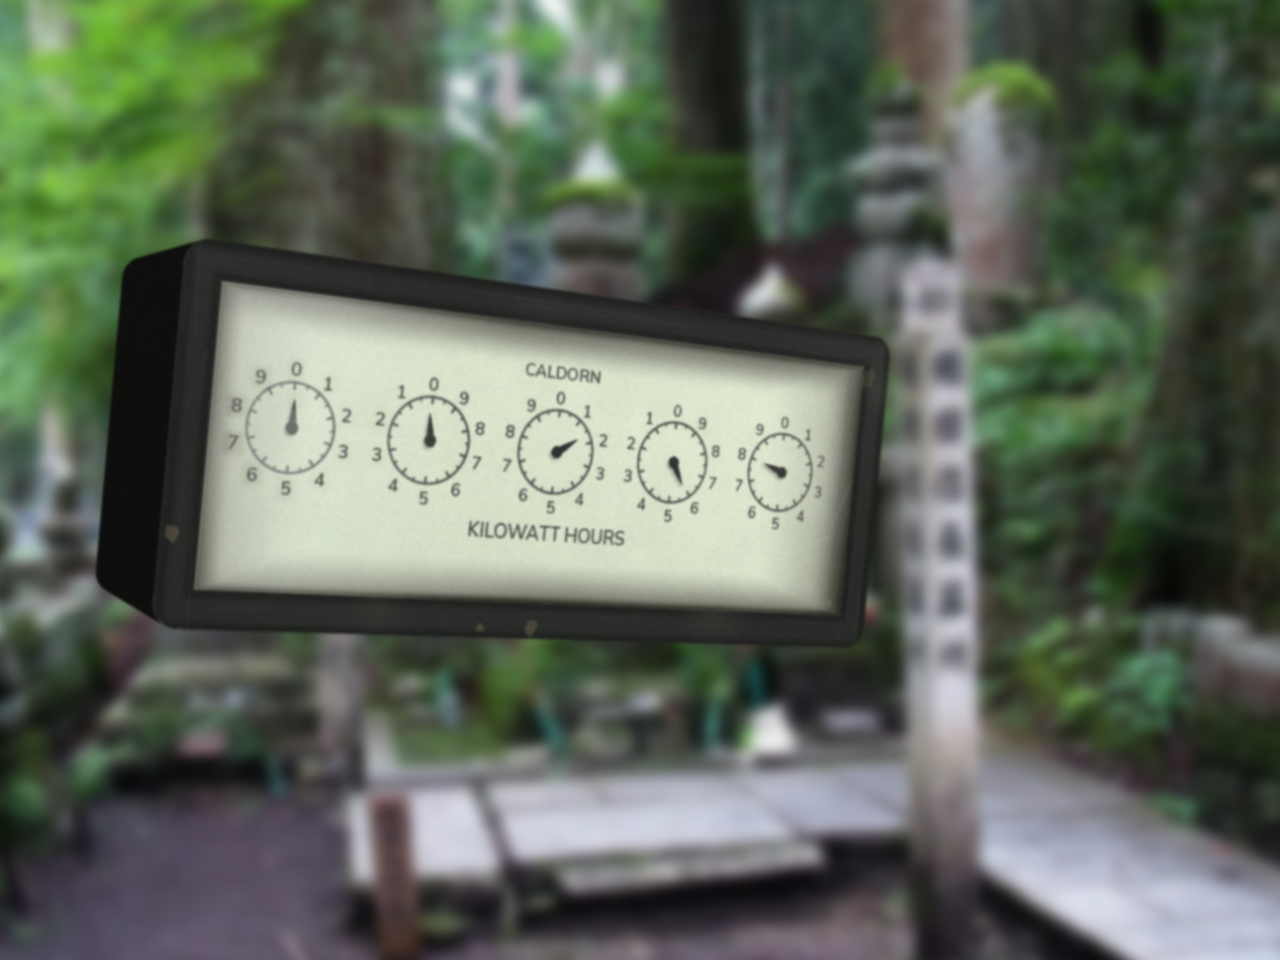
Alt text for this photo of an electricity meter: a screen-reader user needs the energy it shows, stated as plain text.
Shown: 158 kWh
